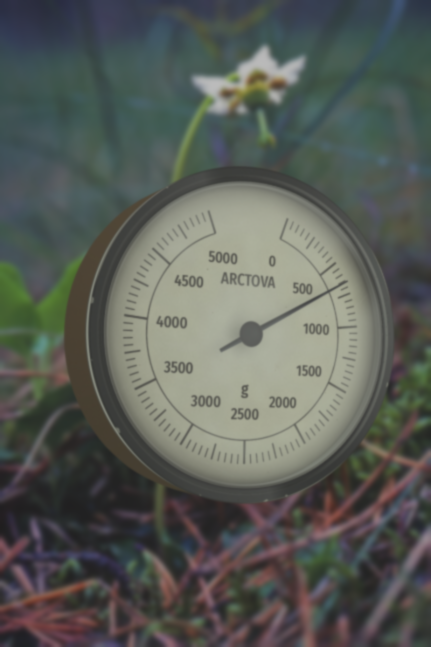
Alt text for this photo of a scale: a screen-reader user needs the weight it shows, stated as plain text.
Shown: 650 g
